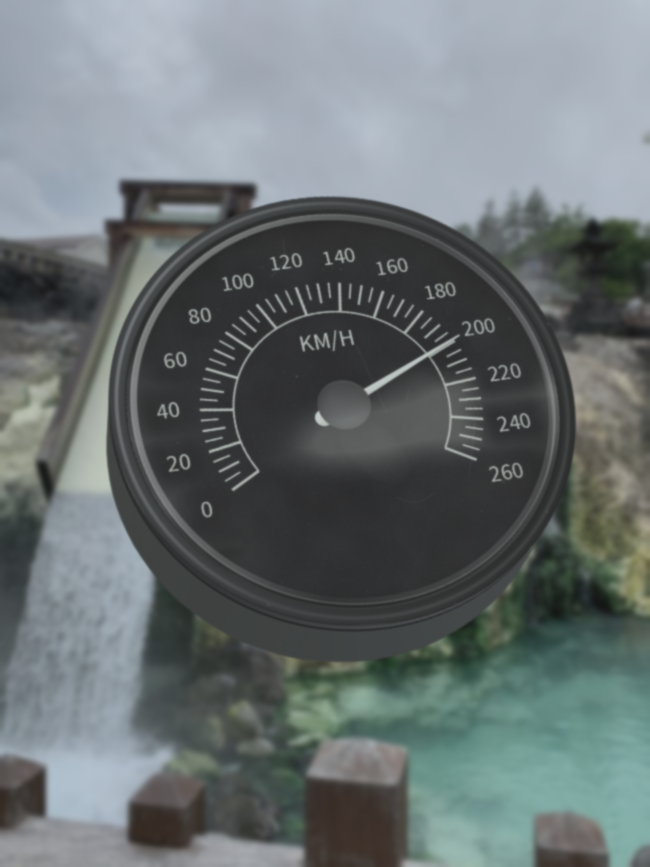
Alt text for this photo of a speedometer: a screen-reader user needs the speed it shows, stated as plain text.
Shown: 200 km/h
